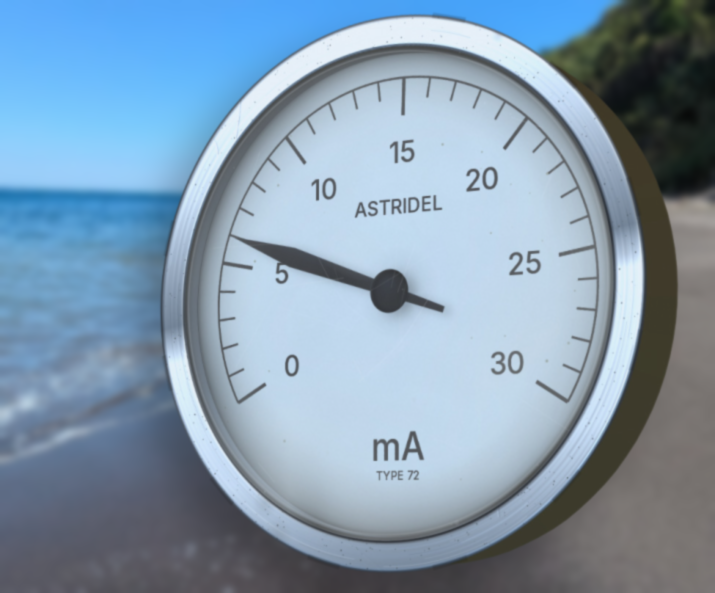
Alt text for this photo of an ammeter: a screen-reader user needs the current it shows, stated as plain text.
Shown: 6 mA
